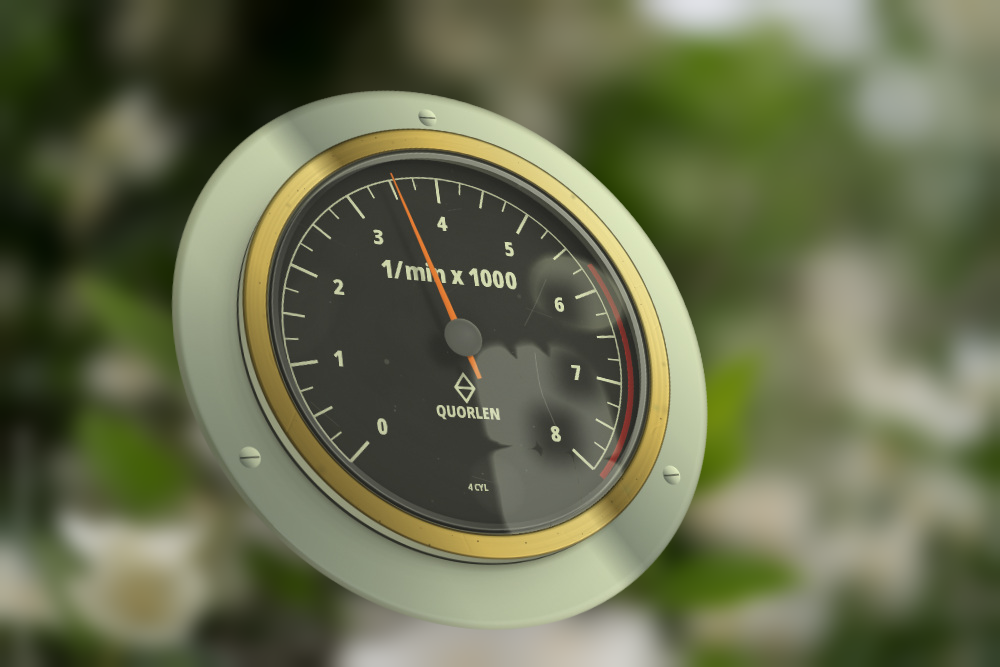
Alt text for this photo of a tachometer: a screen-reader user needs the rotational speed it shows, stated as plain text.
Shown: 3500 rpm
